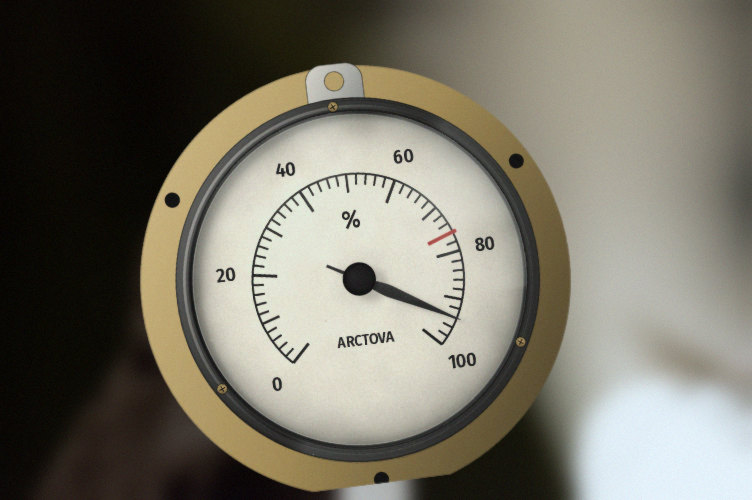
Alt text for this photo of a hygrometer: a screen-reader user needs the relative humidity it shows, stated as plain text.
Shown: 94 %
